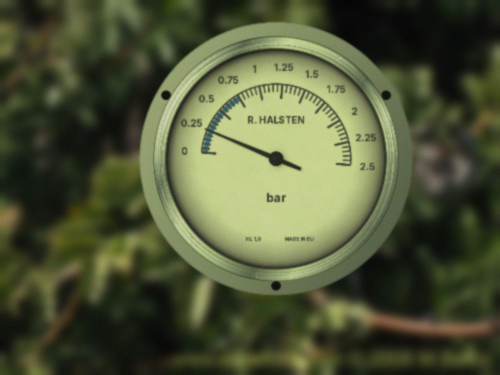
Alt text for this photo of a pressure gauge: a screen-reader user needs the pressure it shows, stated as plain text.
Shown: 0.25 bar
